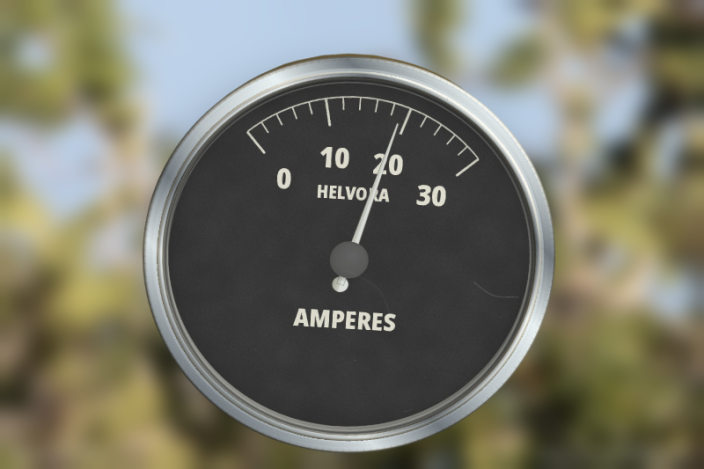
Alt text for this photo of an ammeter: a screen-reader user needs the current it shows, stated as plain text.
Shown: 19 A
